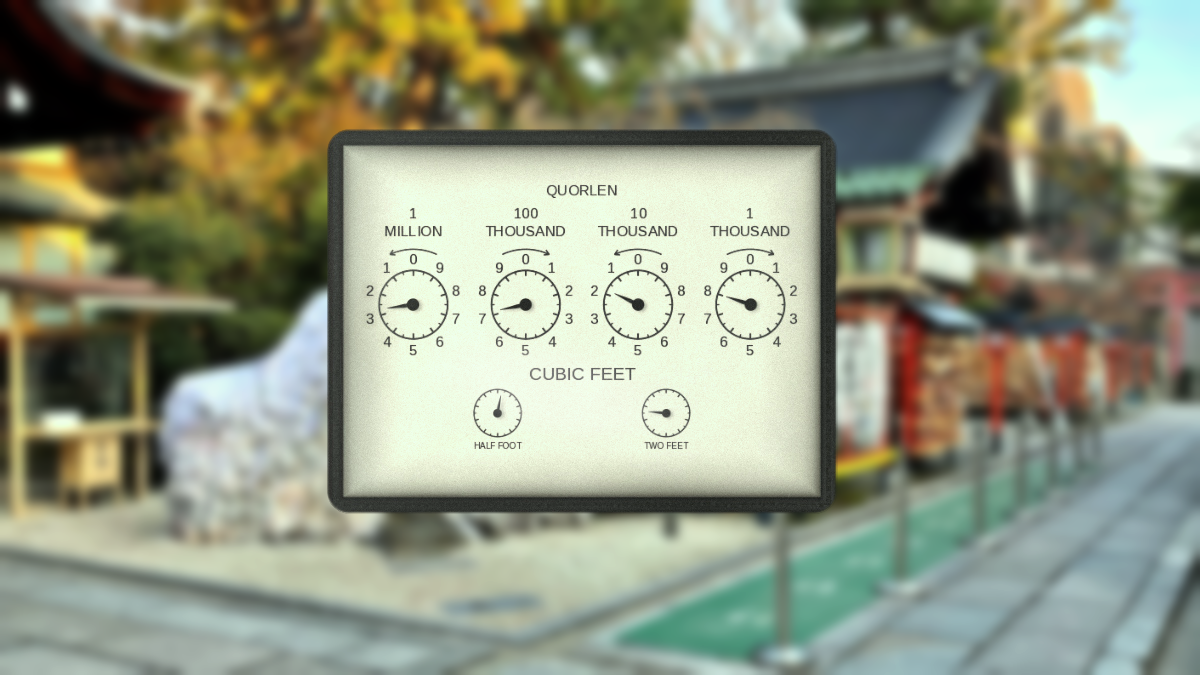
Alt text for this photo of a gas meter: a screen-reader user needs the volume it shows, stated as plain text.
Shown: 271800 ft³
